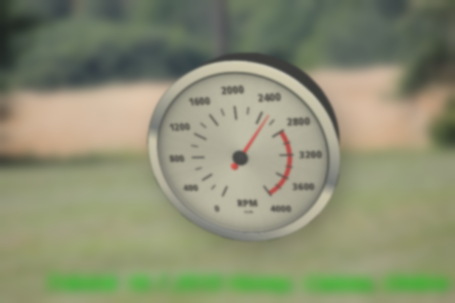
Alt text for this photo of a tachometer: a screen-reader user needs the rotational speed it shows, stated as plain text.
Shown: 2500 rpm
